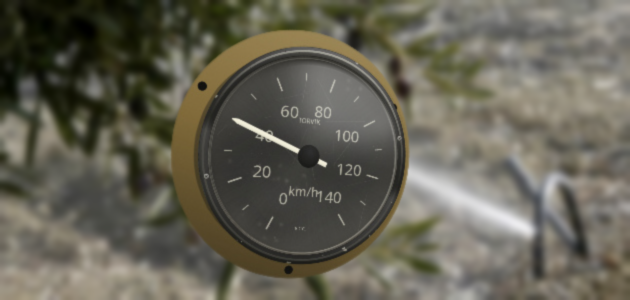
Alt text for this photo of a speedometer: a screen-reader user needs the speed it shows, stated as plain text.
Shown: 40 km/h
